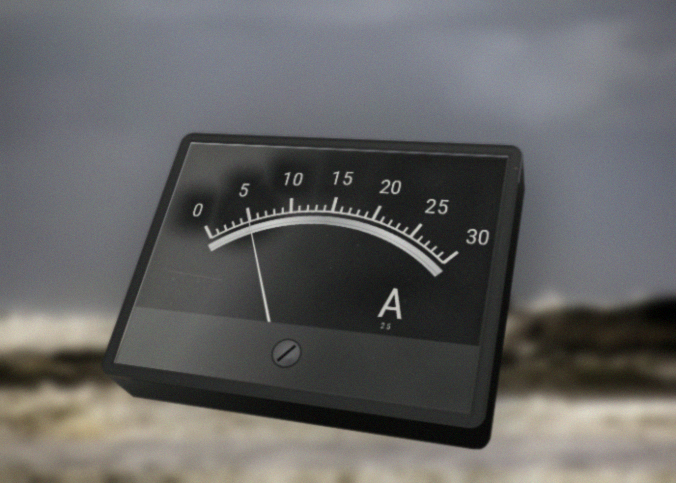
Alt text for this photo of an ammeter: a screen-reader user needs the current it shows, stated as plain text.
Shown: 5 A
